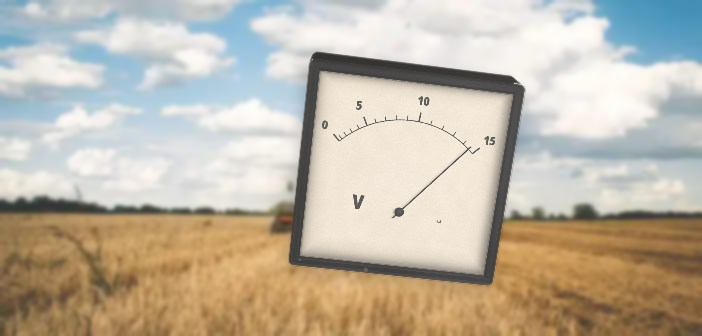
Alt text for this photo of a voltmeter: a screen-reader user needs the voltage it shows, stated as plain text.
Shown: 14.5 V
